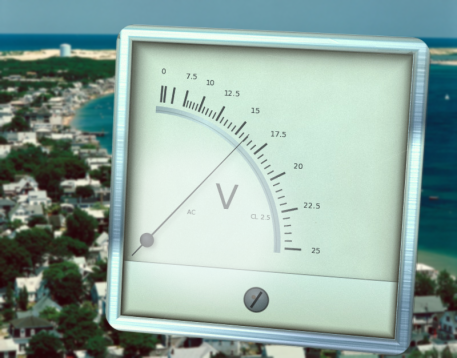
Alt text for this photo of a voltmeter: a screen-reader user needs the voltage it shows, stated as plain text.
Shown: 16 V
